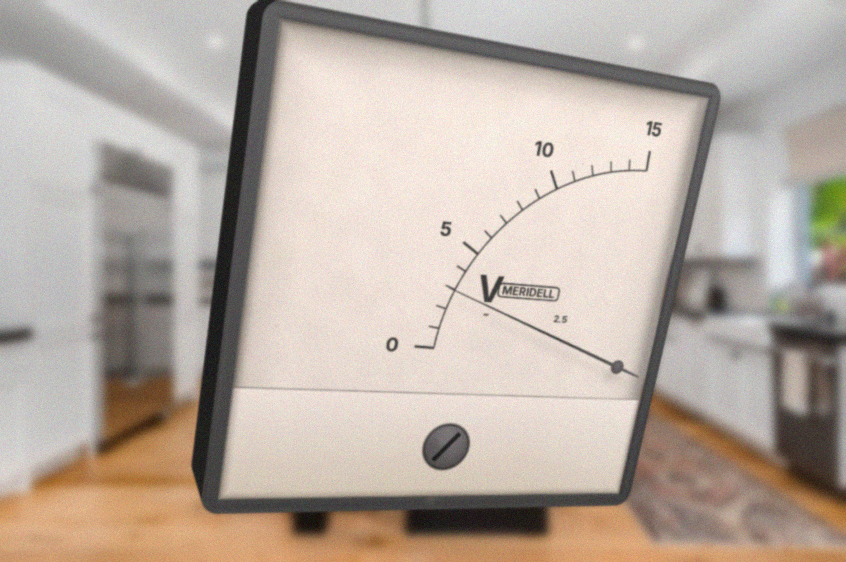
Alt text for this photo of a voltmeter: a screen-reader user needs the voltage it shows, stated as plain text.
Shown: 3 V
